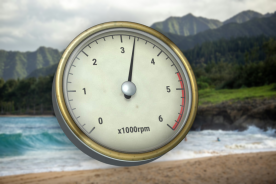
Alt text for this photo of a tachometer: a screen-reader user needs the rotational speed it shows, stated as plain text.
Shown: 3300 rpm
